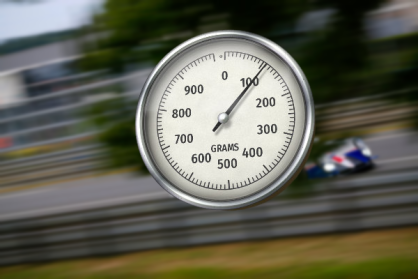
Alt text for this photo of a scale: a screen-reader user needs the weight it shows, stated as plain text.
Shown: 110 g
